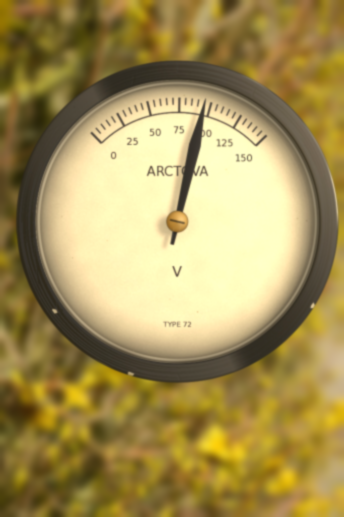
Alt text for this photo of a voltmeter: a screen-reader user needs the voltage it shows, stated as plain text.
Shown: 95 V
